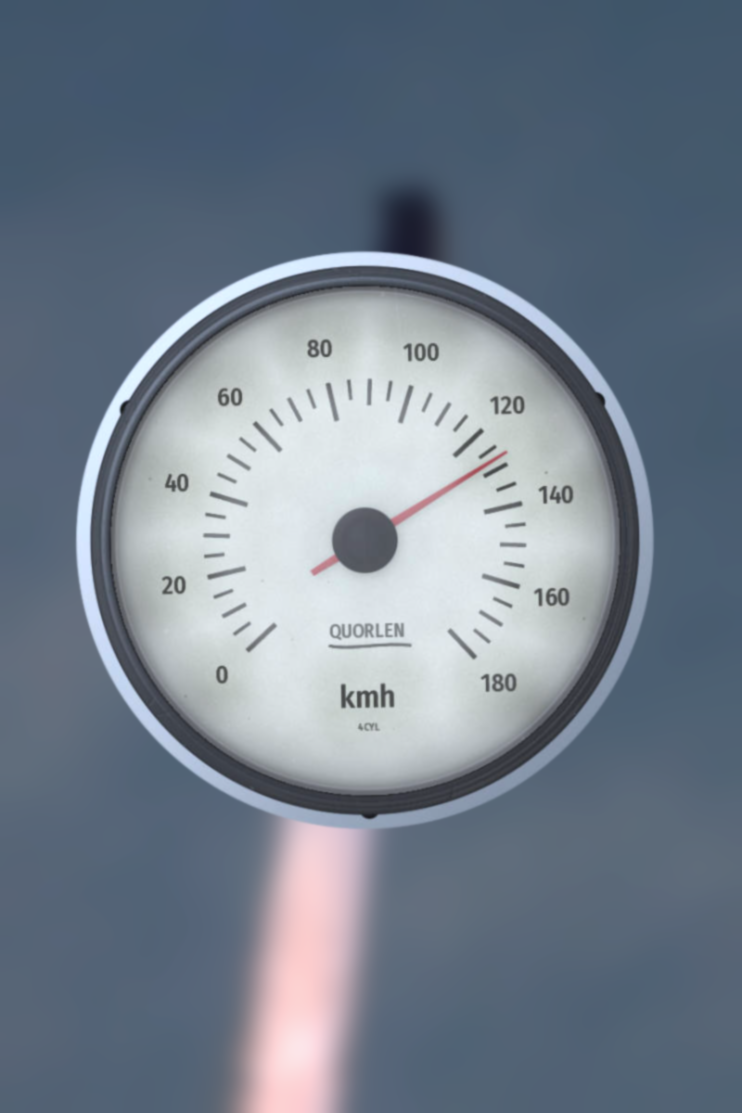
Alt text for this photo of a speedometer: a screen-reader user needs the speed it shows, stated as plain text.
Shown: 127.5 km/h
